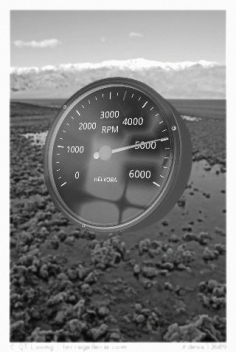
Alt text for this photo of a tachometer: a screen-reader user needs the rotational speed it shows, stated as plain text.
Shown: 5000 rpm
